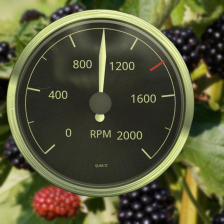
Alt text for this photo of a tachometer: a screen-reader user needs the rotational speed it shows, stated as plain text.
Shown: 1000 rpm
